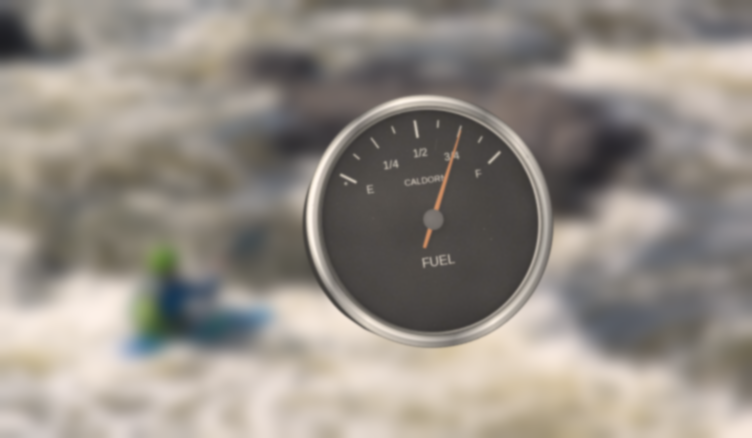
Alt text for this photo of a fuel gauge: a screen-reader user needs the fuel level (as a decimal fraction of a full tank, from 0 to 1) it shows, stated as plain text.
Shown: 0.75
